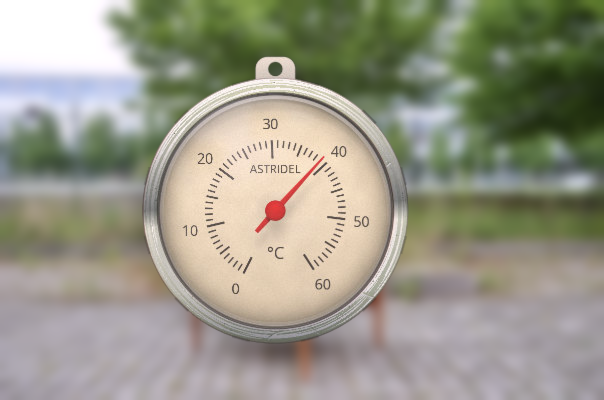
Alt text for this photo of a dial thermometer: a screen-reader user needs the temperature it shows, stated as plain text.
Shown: 39 °C
